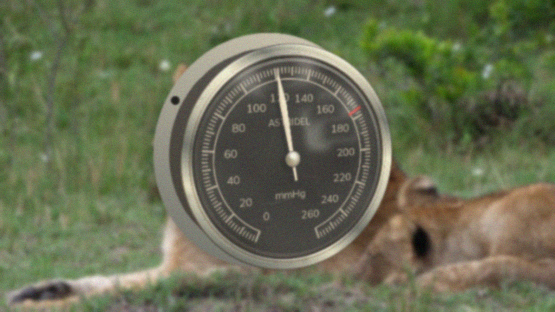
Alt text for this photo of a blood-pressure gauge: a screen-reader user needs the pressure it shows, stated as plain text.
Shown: 120 mmHg
